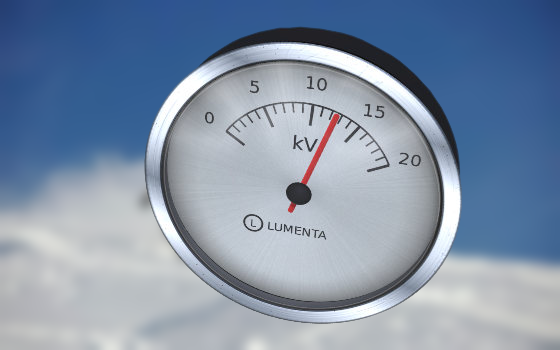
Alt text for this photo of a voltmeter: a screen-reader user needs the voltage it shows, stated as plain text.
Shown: 12.5 kV
